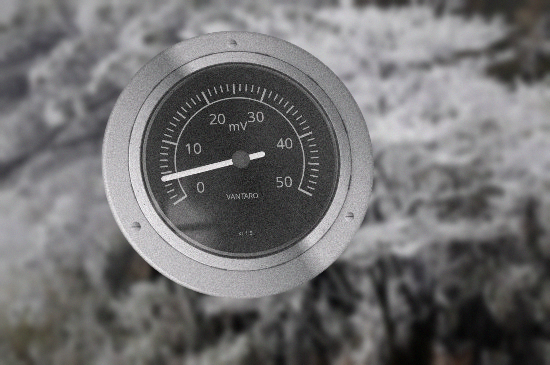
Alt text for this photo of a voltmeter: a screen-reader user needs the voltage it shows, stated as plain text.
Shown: 4 mV
